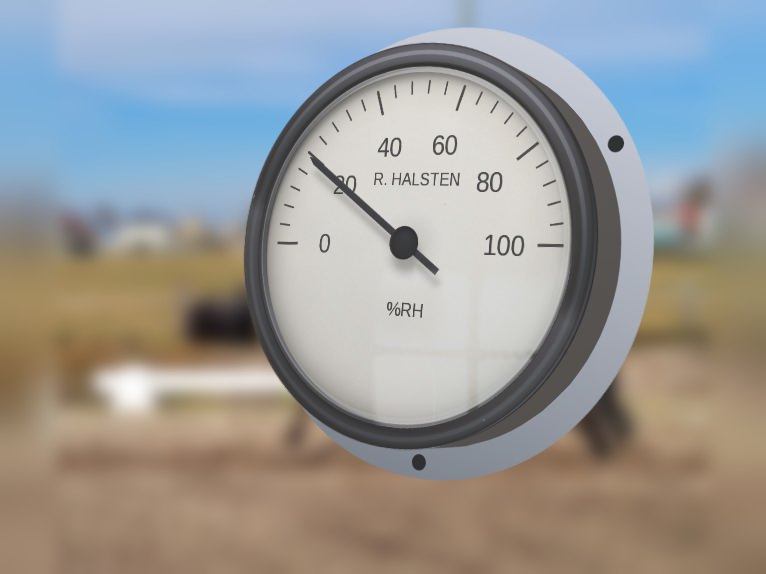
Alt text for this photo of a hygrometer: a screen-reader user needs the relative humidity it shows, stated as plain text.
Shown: 20 %
